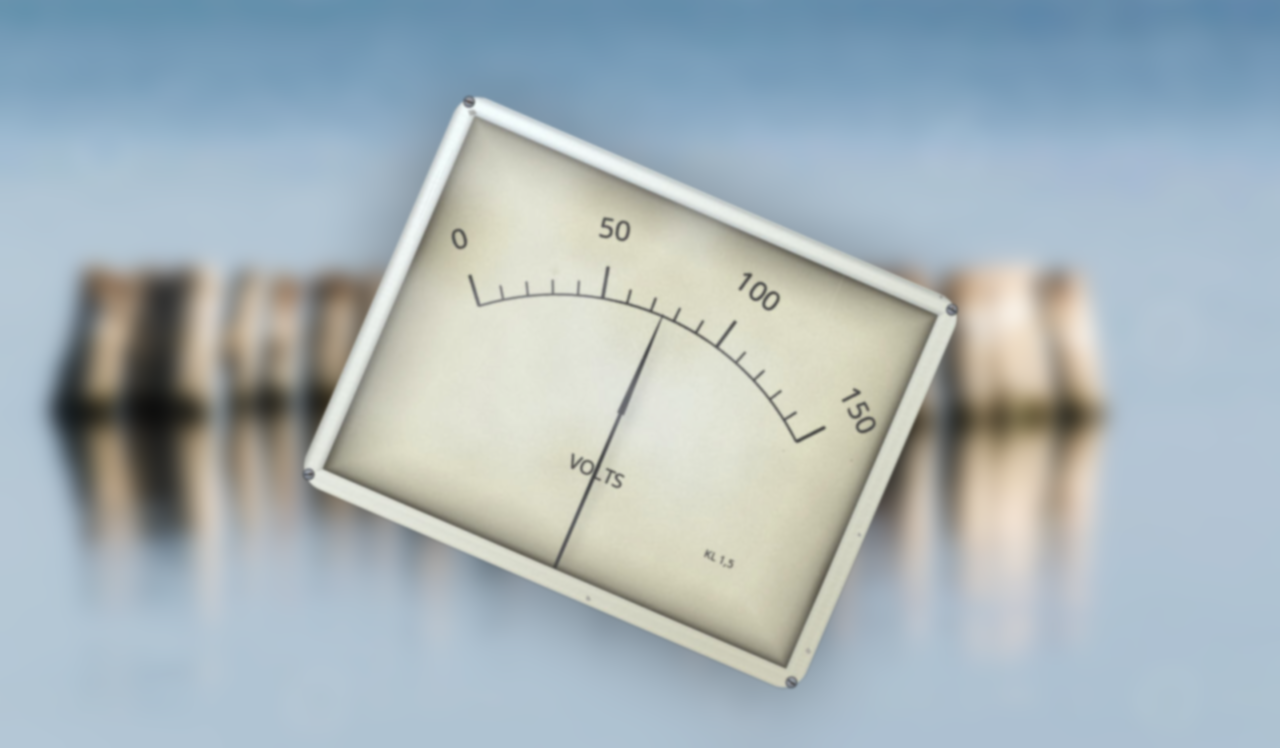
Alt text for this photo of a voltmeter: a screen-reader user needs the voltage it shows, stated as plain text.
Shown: 75 V
